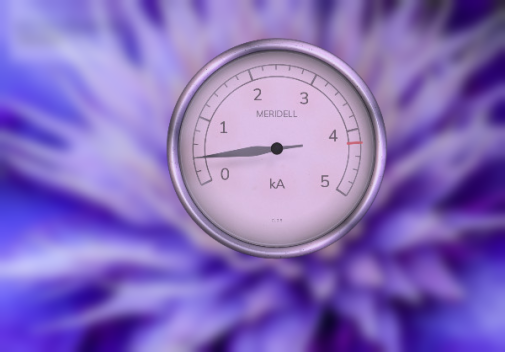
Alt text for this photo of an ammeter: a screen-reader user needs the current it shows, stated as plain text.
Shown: 0.4 kA
